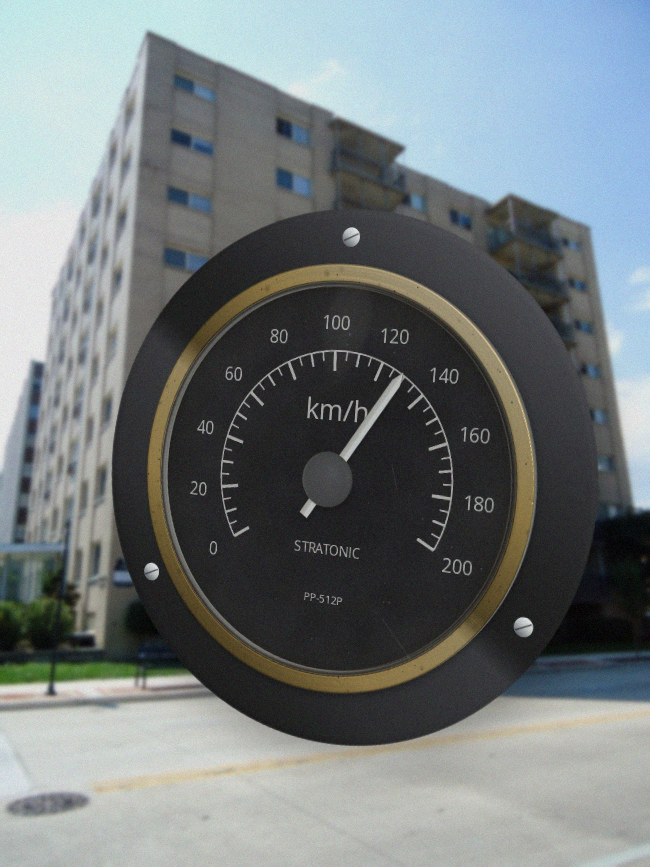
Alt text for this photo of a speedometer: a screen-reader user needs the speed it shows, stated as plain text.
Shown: 130 km/h
